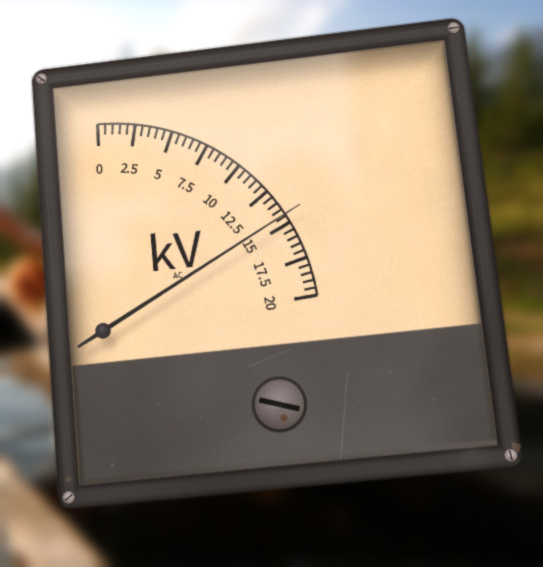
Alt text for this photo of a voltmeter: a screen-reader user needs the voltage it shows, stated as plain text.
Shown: 14.5 kV
